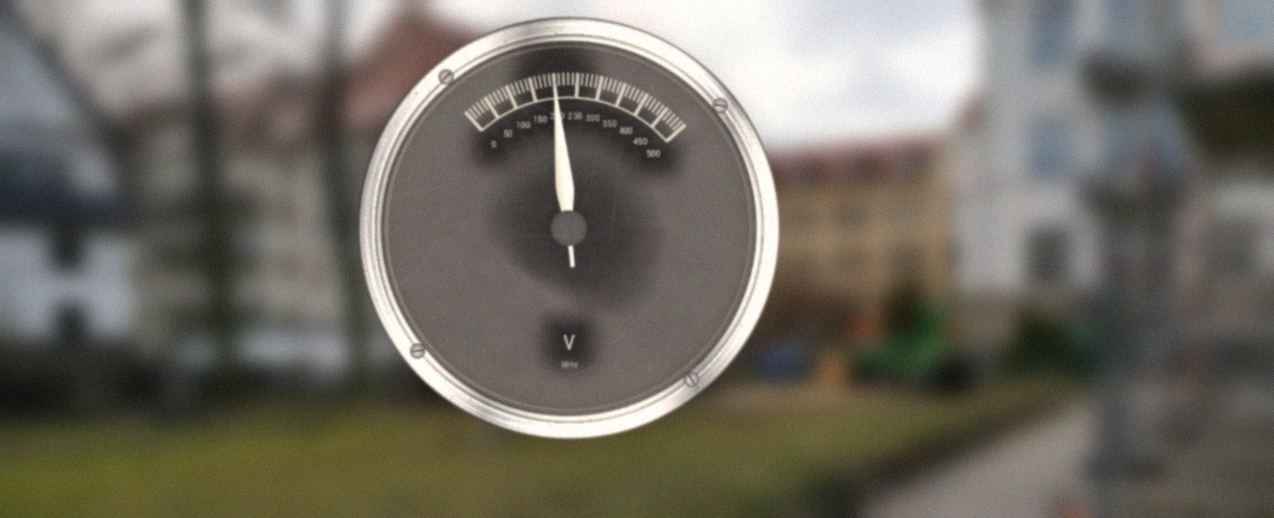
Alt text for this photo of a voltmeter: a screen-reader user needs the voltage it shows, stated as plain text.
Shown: 200 V
